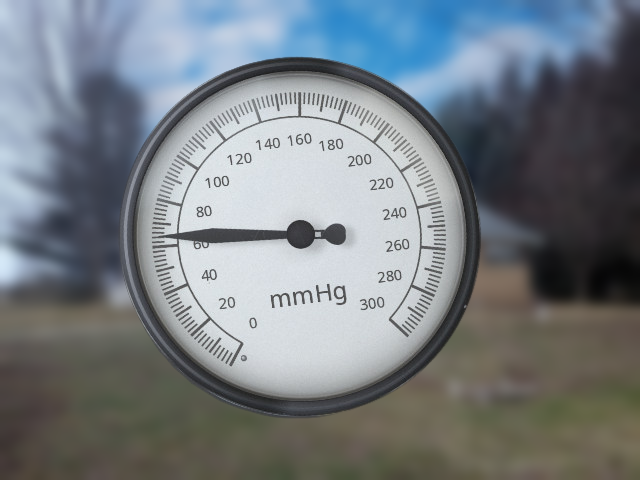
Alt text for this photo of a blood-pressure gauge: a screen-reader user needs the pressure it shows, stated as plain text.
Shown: 64 mmHg
